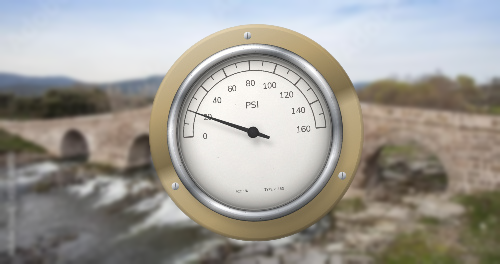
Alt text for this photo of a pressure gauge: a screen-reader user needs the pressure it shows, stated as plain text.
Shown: 20 psi
